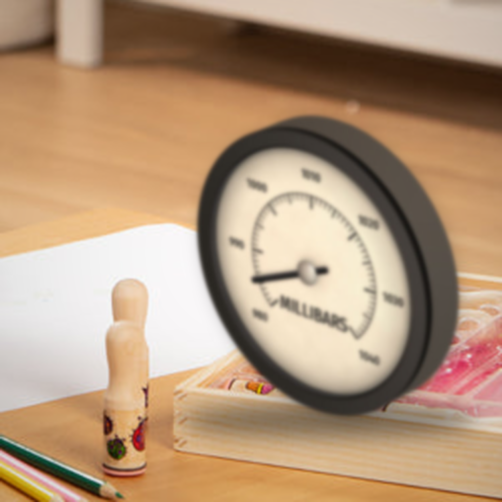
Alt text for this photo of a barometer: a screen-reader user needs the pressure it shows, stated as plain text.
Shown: 985 mbar
